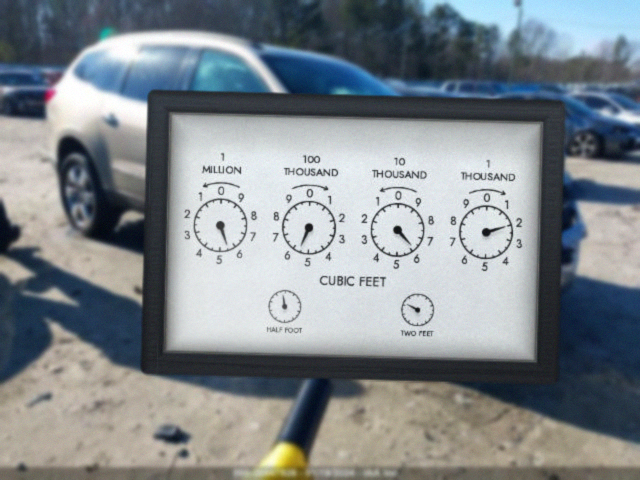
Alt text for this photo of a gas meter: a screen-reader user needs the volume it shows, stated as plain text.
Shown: 556200 ft³
